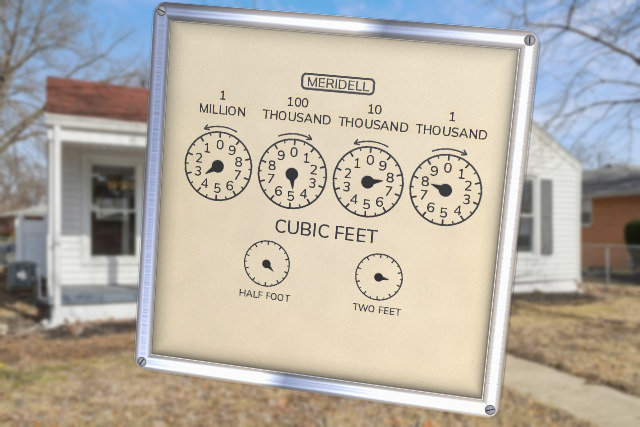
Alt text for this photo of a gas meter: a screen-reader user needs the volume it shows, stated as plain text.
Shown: 347800 ft³
